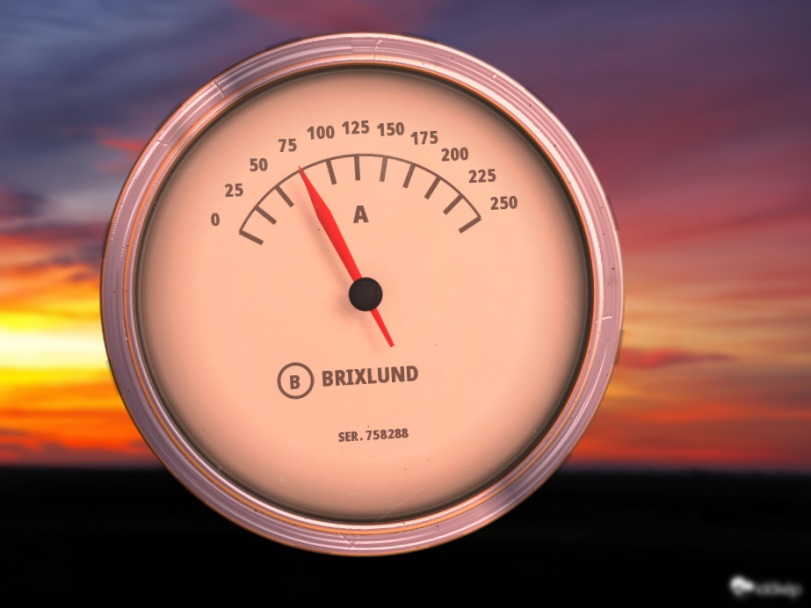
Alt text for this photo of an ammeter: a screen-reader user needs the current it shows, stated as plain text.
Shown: 75 A
